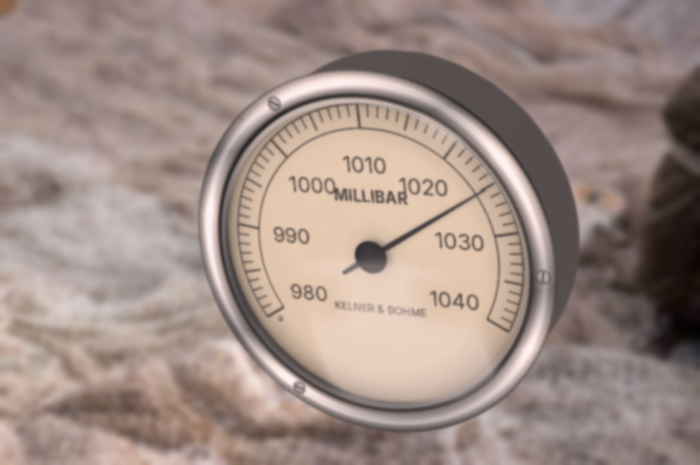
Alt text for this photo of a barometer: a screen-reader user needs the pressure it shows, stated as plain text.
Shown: 1025 mbar
